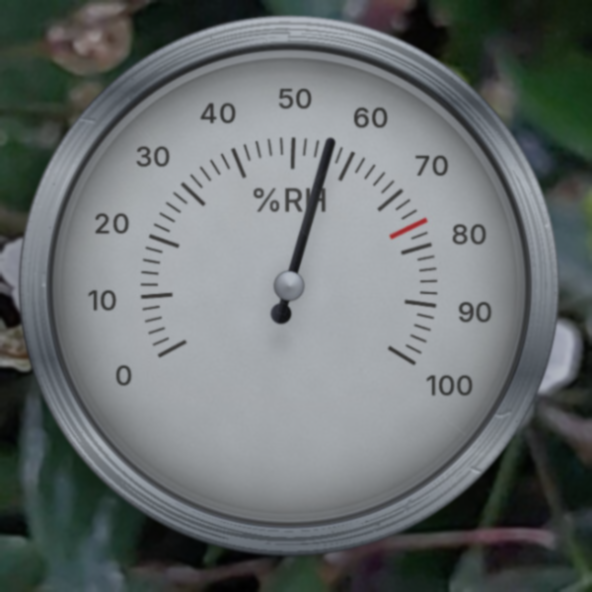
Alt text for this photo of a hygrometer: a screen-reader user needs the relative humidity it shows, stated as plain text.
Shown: 56 %
